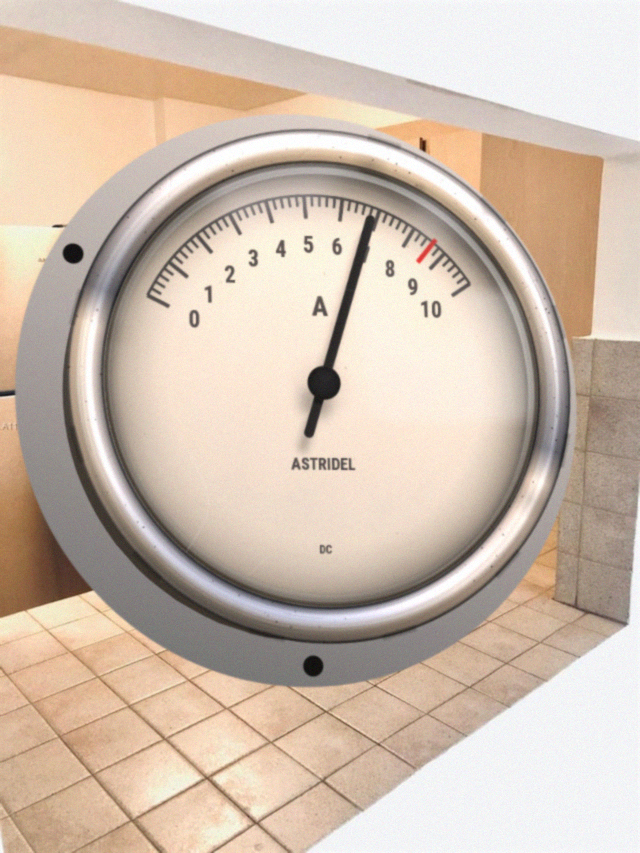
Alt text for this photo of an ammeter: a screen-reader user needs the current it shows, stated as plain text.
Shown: 6.8 A
